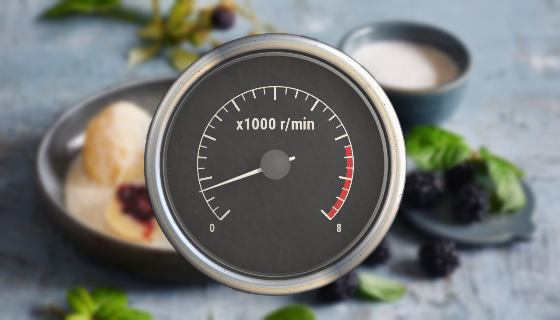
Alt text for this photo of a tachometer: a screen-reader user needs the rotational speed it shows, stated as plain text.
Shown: 750 rpm
